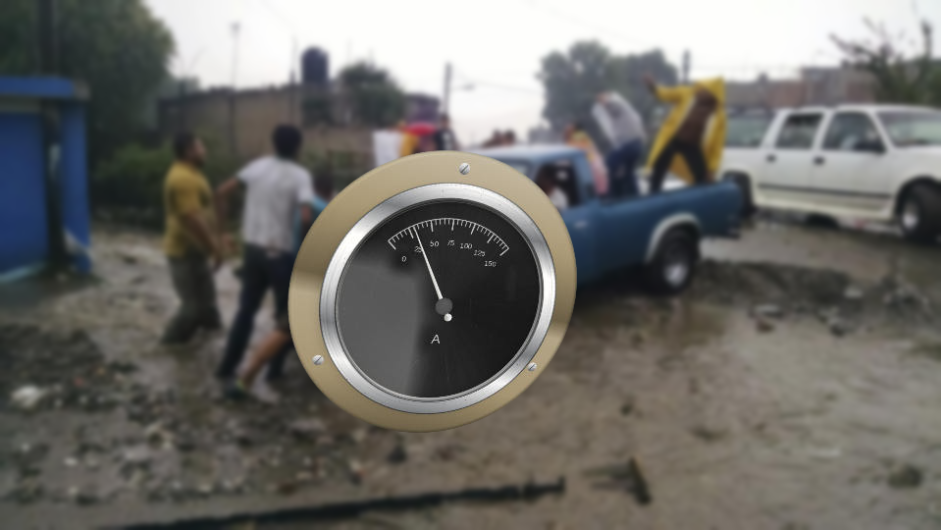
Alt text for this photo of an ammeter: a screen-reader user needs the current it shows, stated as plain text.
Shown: 30 A
